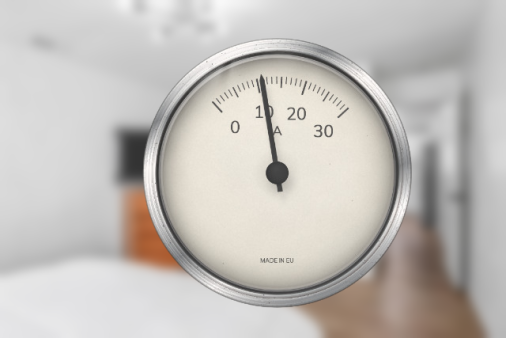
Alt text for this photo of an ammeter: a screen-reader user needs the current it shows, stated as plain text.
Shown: 11 A
